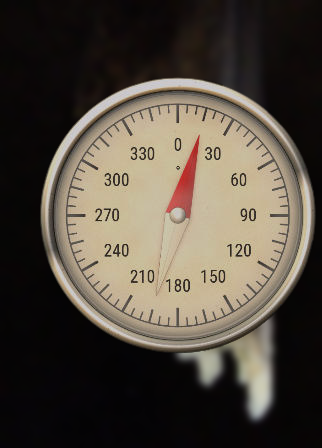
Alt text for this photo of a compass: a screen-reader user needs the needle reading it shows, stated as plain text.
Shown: 15 °
